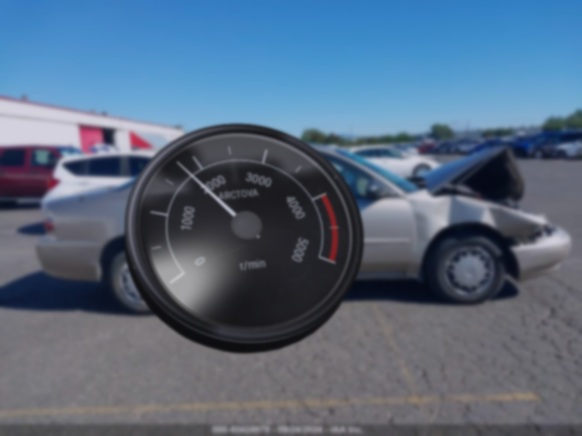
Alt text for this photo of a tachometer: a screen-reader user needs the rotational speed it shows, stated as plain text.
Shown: 1750 rpm
